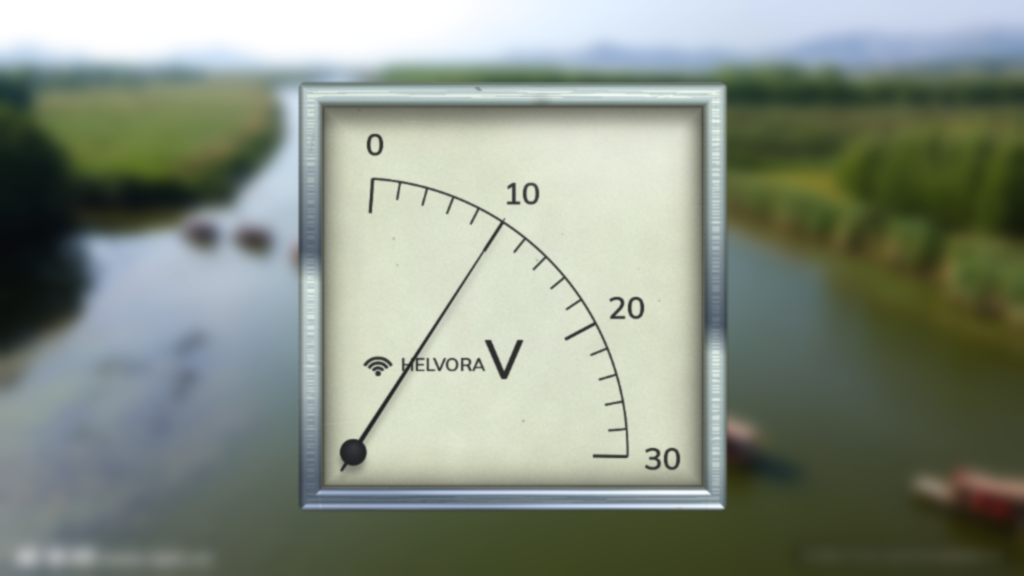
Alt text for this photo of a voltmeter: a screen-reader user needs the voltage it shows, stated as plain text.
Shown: 10 V
